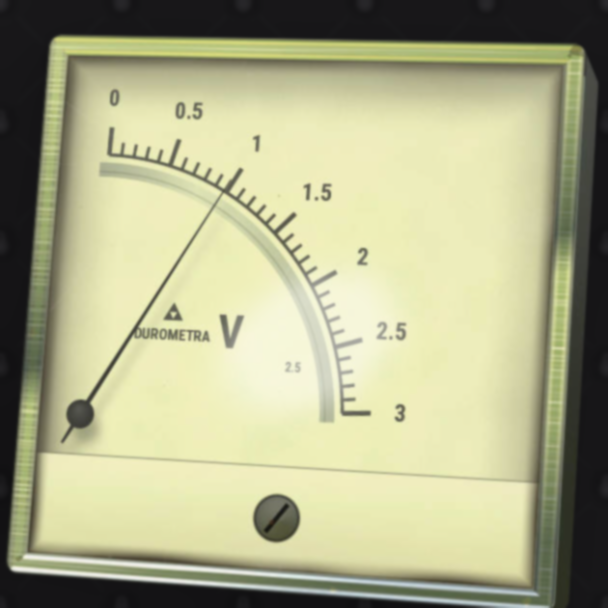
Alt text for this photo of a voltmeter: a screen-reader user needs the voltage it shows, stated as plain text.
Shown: 1 V
